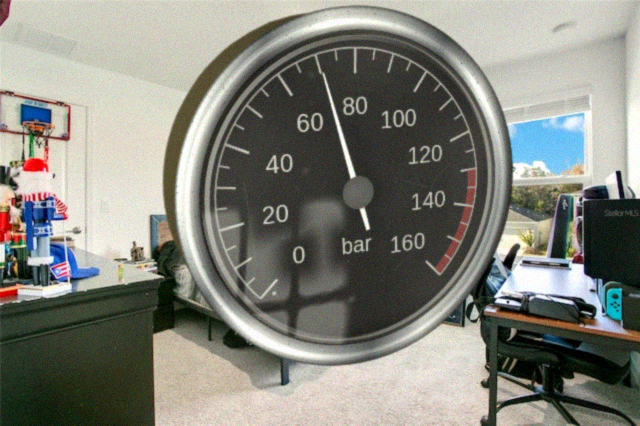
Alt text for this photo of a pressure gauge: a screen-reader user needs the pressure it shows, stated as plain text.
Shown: 70 bar
